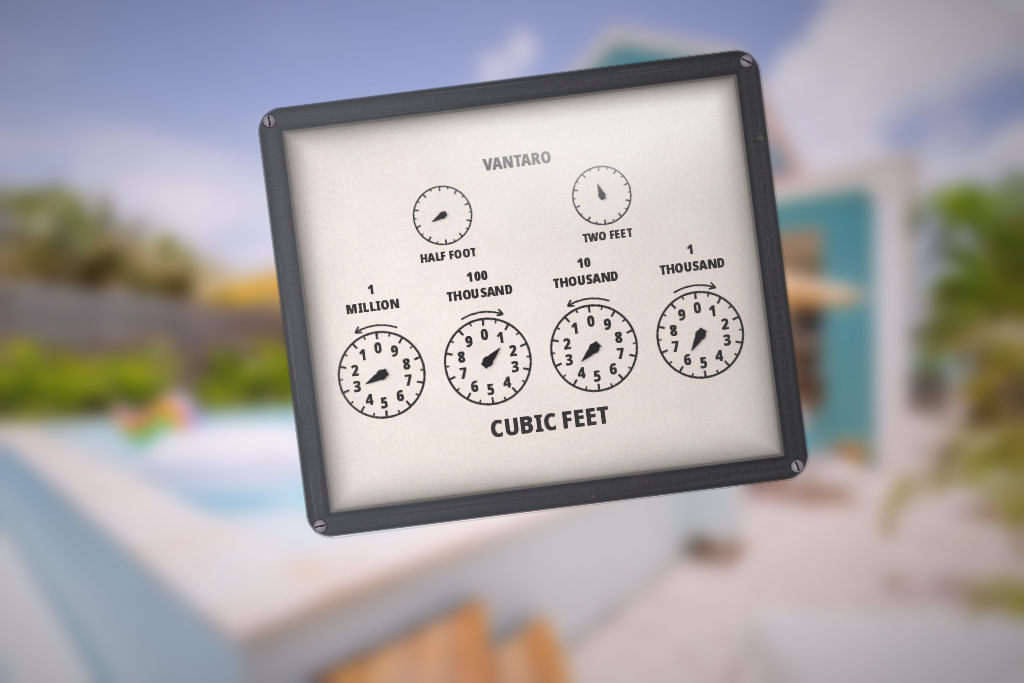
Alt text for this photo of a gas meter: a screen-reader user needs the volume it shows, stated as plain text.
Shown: 313600 ft³
